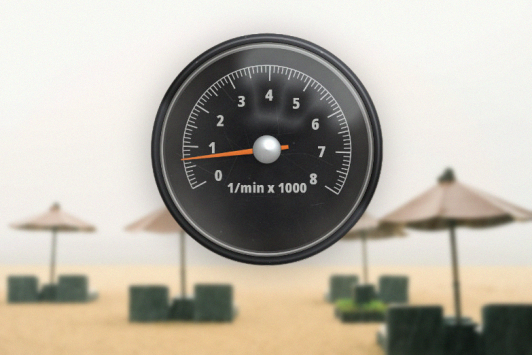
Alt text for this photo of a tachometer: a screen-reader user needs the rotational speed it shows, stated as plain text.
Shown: 700 rpm
